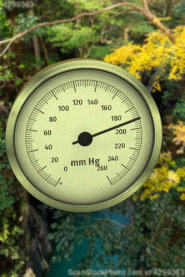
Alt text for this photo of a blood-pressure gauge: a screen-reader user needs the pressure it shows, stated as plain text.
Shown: 190 mmHg
